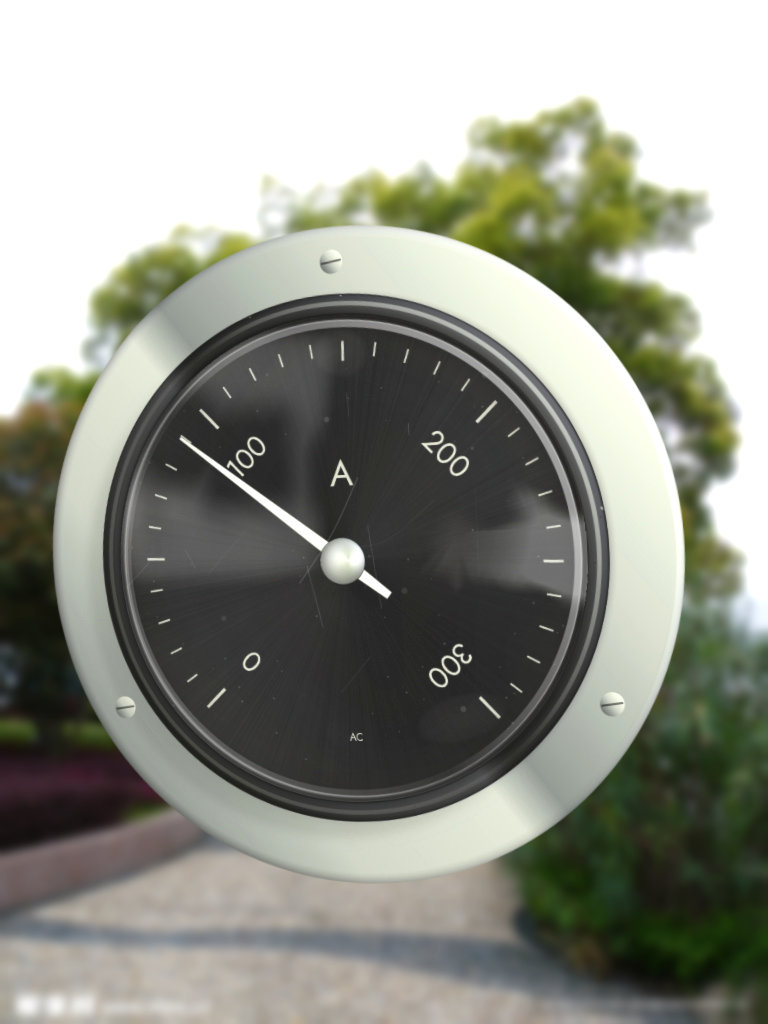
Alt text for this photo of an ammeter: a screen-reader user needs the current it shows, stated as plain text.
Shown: 90 A
